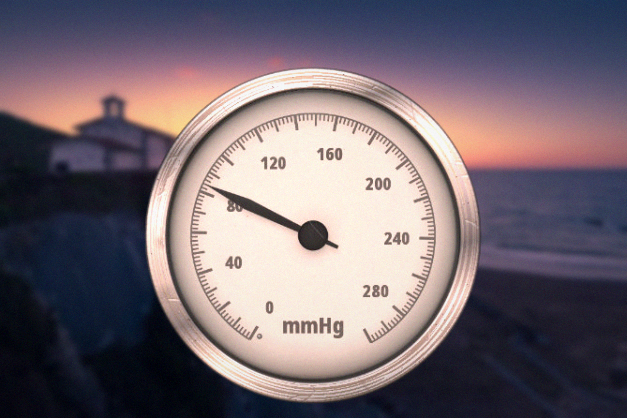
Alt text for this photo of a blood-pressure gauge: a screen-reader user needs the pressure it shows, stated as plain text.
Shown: 84 mmHg
